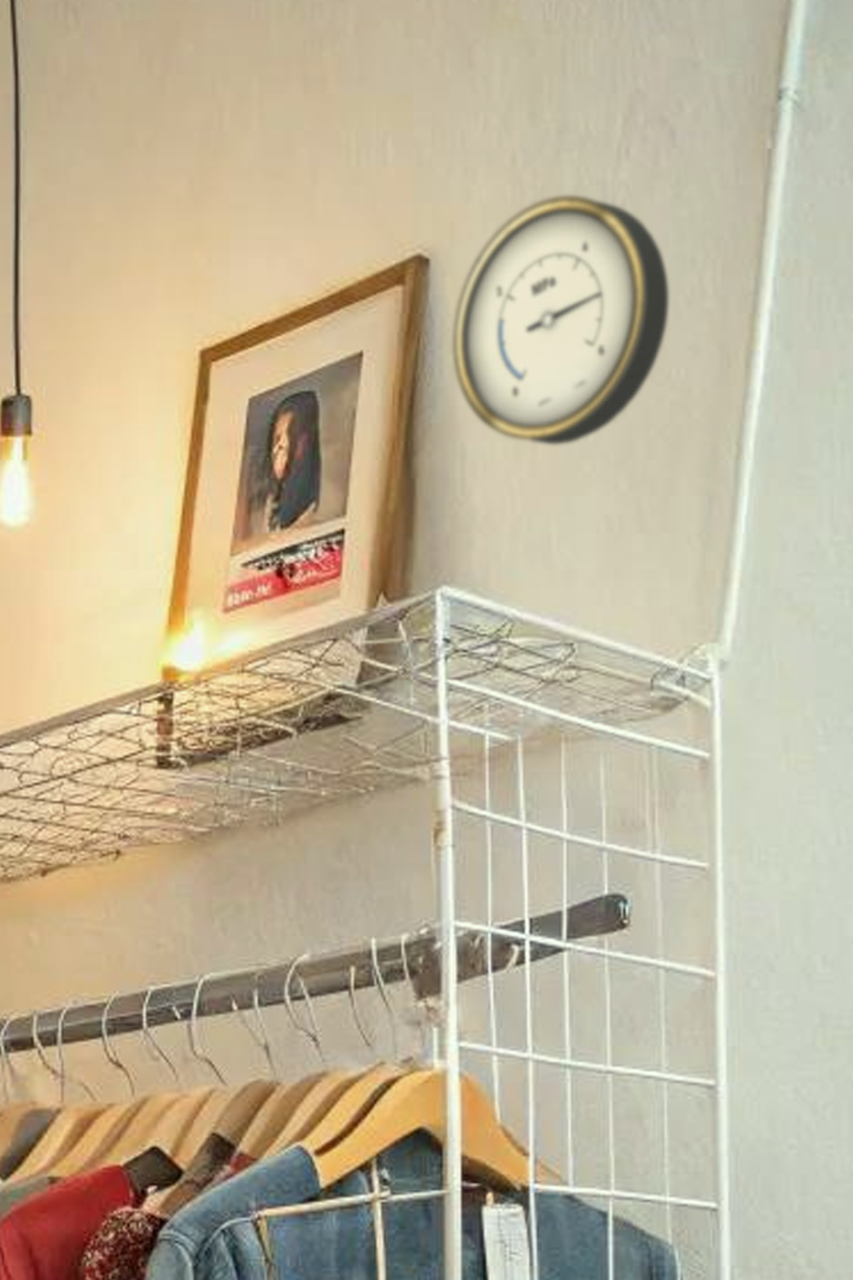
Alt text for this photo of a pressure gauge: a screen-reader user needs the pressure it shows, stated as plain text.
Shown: 5 MPa
